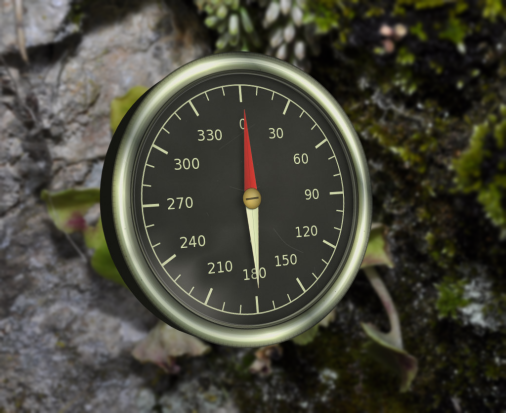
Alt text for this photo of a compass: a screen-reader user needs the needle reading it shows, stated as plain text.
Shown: 0 °
